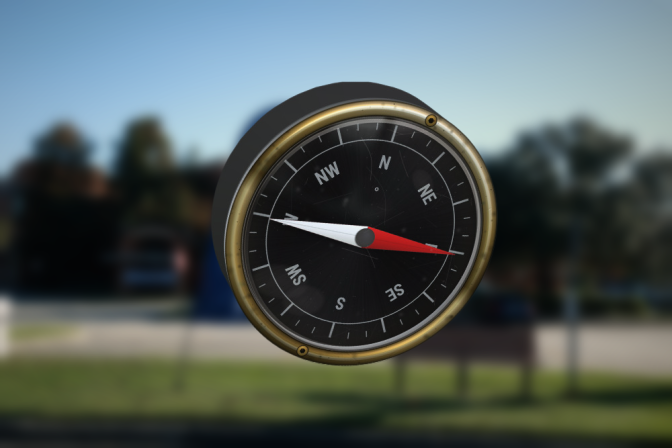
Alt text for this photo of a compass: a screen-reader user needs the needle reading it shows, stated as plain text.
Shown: 90 °
